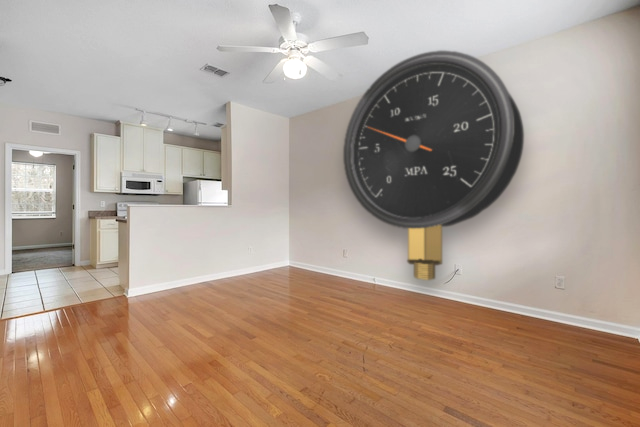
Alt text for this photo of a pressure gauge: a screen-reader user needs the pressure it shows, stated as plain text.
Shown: 7 MPa
